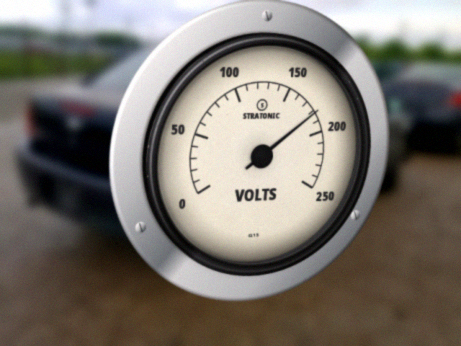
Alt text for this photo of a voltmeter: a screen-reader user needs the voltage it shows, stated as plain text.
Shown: 180 V
